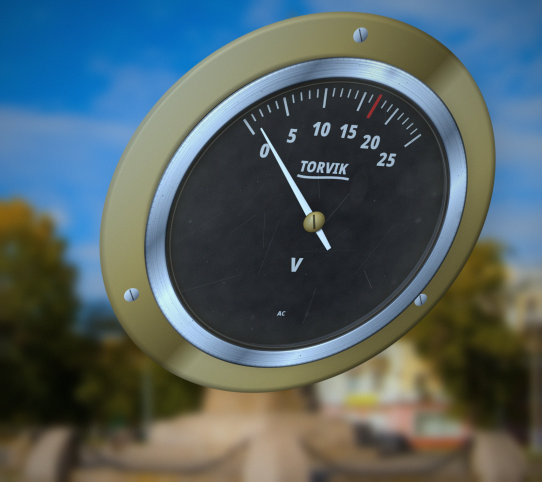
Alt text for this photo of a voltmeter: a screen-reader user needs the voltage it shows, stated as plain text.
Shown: 1 V
